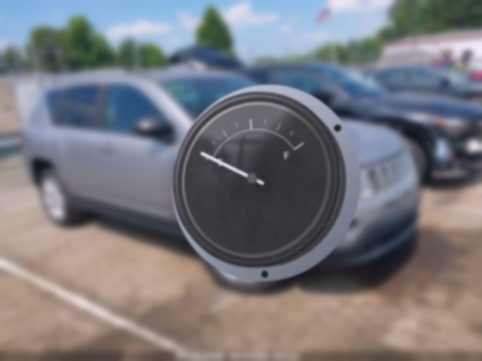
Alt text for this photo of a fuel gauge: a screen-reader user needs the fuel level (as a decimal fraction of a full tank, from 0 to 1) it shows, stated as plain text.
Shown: 0
